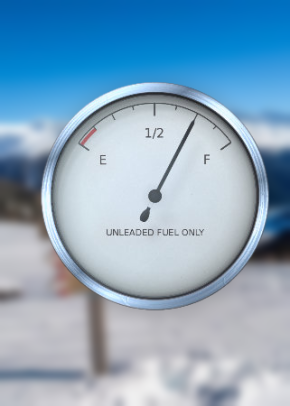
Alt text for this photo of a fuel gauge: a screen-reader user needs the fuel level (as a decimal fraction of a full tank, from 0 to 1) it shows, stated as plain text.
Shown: 0.75
